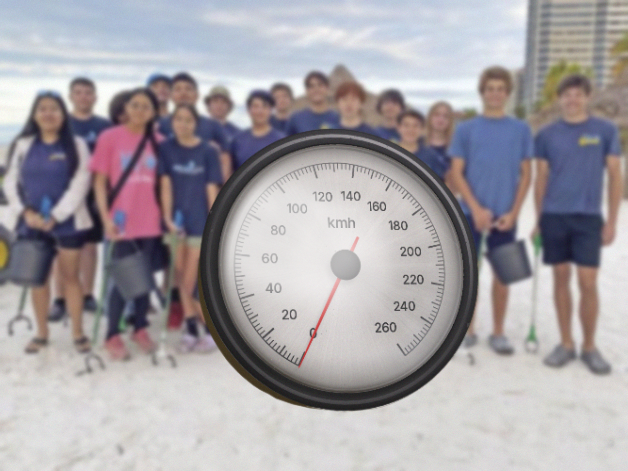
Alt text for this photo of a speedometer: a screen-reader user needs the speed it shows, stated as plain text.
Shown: 0 km/h
